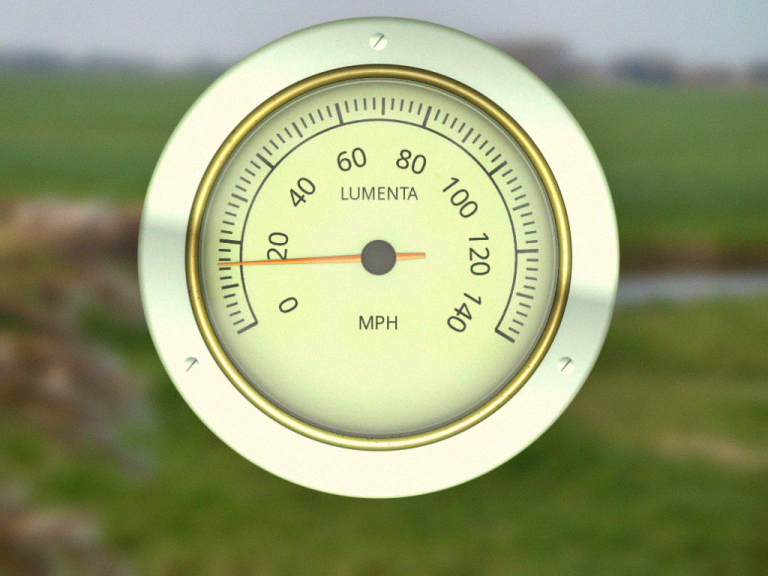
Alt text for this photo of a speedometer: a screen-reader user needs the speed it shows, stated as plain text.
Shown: 15 mph
